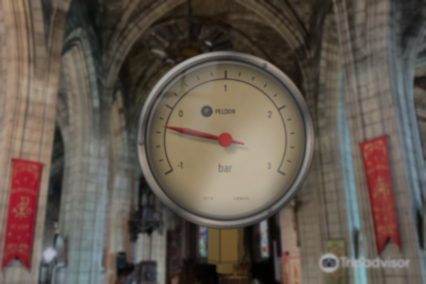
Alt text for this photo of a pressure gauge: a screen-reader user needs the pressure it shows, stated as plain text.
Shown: -0.3 bar
